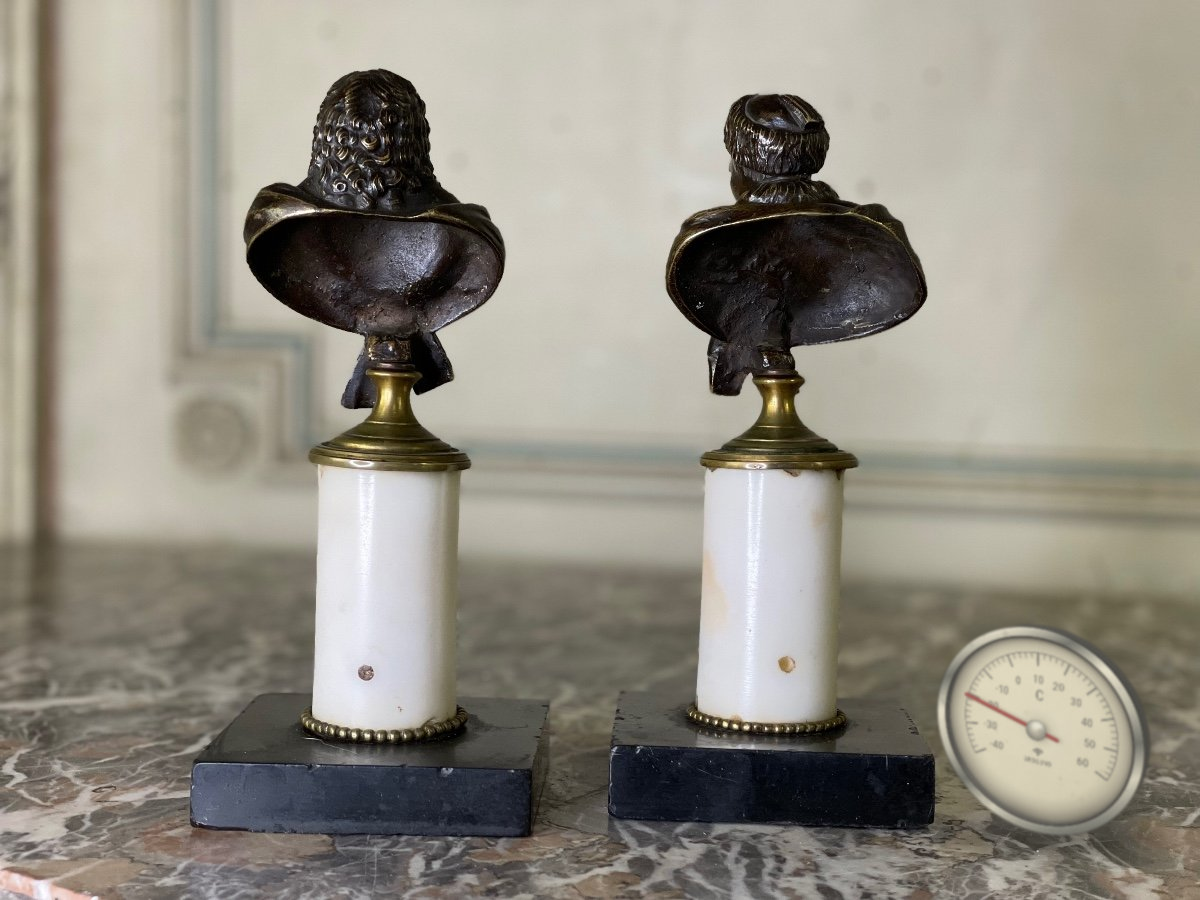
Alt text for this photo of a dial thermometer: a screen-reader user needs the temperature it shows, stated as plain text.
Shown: -20 °C
